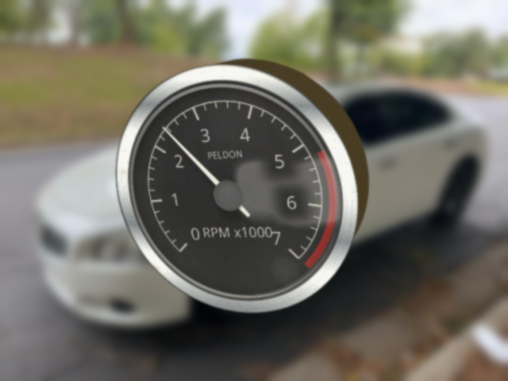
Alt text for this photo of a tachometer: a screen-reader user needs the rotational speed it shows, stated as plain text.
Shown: 2400 rpm
